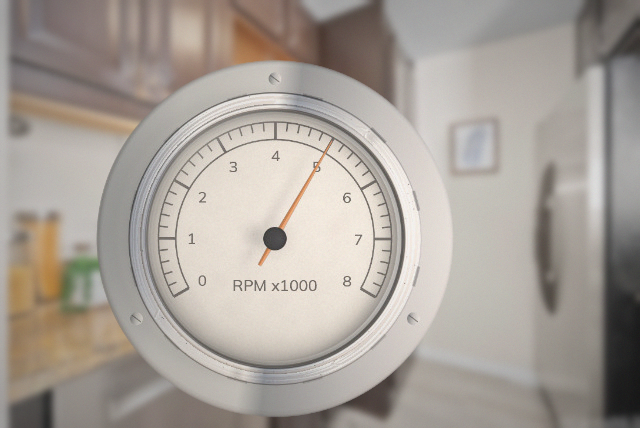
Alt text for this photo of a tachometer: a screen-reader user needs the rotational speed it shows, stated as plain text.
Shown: 5000 rpm
